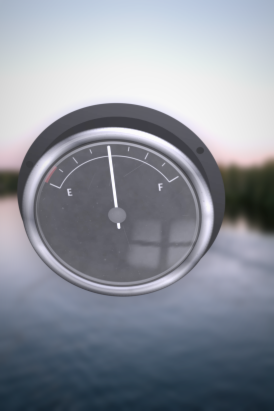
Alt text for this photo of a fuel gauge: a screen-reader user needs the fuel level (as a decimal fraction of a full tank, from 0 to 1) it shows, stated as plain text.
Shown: 0.5
